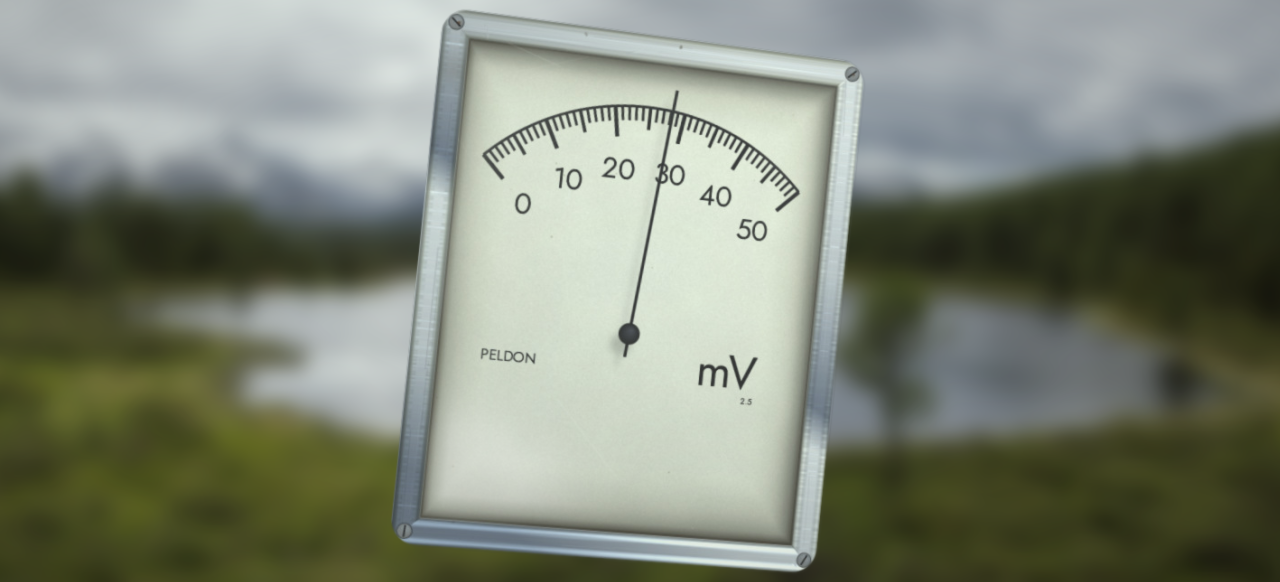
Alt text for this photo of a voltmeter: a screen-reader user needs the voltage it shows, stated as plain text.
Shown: 28 mV
